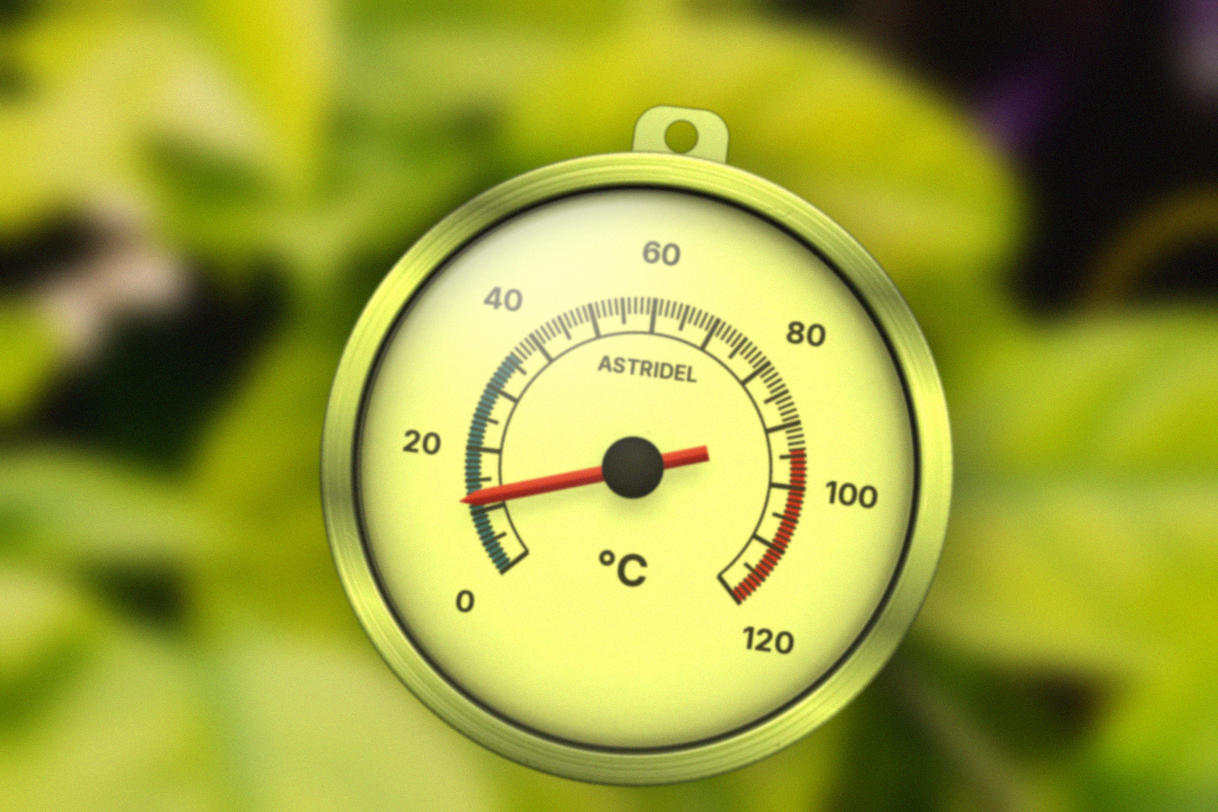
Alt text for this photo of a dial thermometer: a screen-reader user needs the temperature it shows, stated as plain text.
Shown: 12 °C
